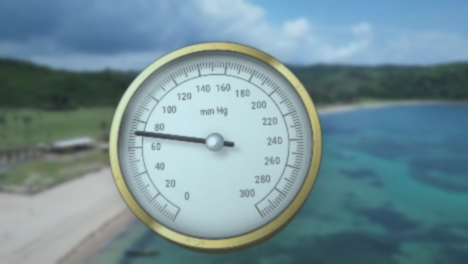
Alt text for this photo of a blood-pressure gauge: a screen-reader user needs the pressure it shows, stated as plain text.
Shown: 70 mmHg
